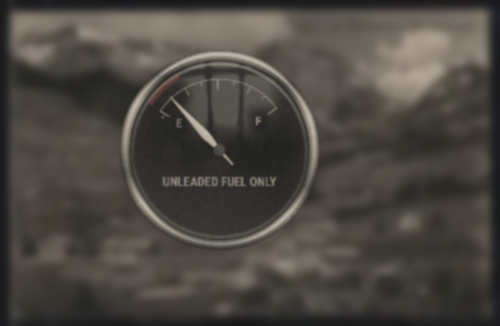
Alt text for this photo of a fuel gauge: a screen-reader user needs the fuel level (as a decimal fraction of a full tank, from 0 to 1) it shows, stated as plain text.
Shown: 0.125
